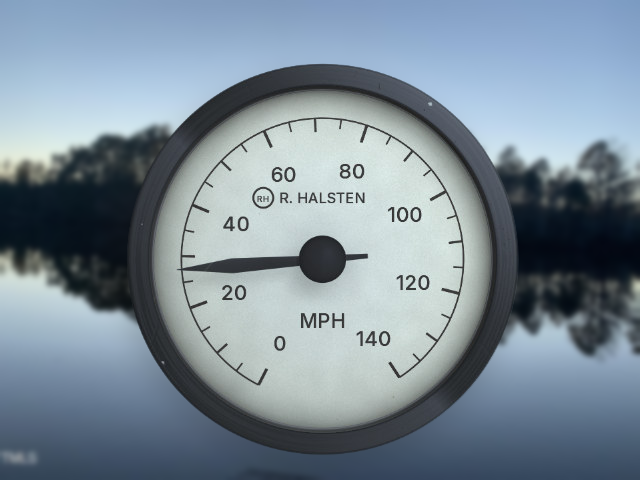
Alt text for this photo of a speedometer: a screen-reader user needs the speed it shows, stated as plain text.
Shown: 27.5 mph
